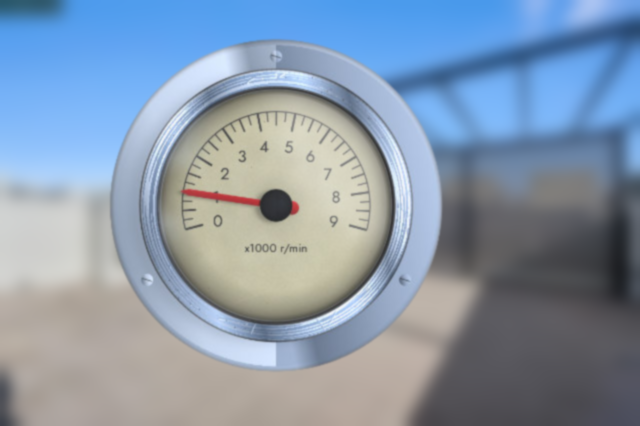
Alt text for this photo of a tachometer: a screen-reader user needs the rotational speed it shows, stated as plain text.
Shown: 1000 rpm
